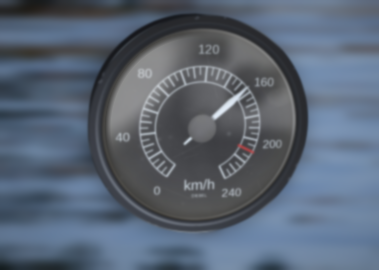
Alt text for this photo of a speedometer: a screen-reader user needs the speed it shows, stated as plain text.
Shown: 155 km/h
